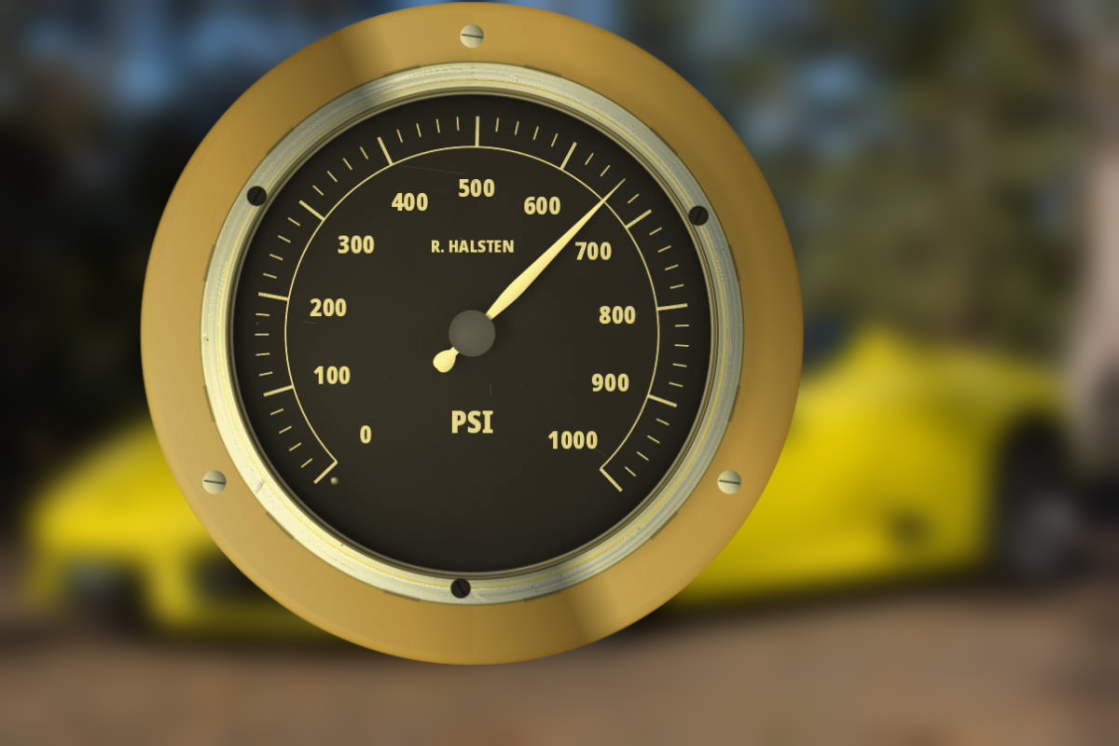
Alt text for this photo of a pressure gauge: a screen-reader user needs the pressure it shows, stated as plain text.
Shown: 660 psi
